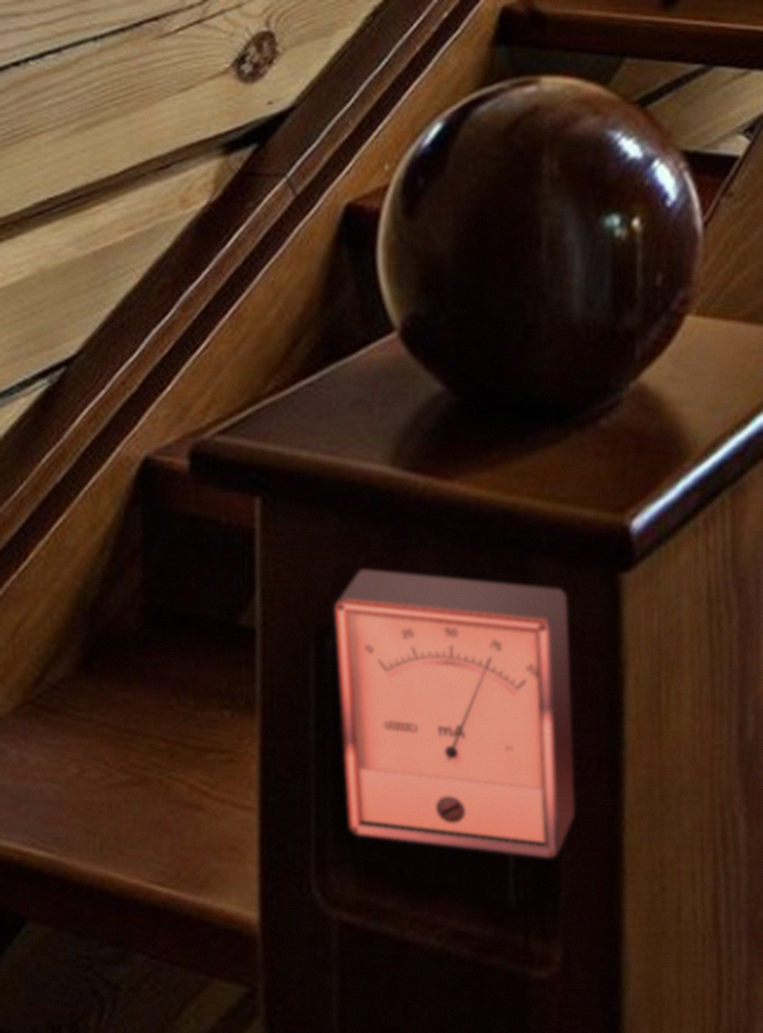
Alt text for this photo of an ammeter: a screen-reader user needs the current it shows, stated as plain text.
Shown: 75 mA
